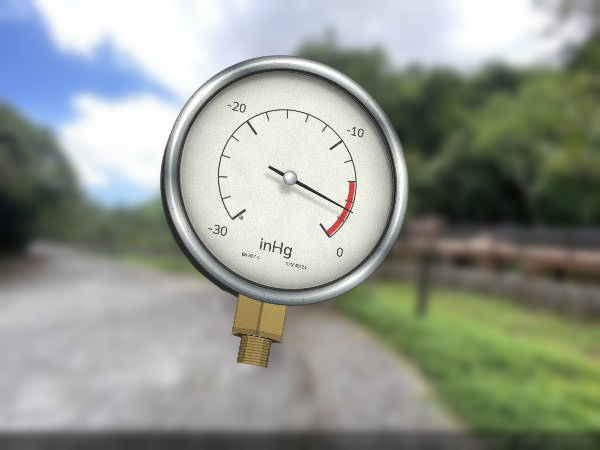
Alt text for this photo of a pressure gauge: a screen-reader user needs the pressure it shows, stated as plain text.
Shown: -3 inHg
